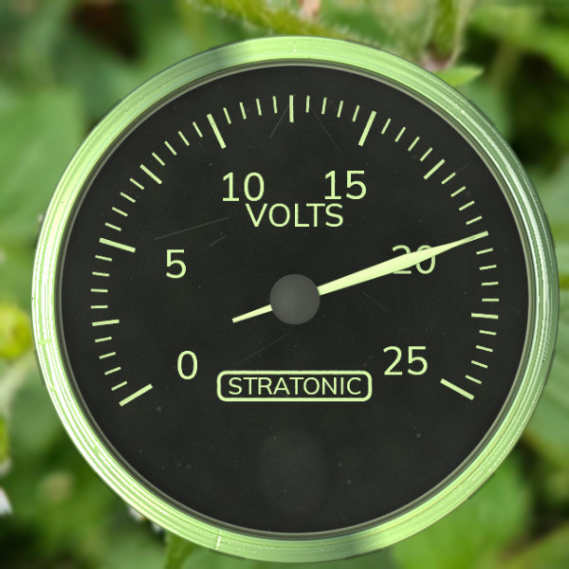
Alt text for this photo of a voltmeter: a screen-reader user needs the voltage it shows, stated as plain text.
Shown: 20 V
